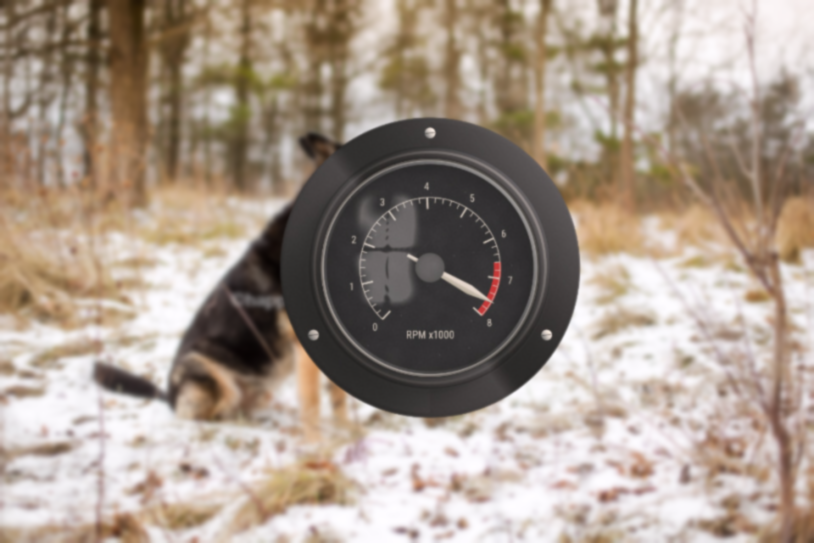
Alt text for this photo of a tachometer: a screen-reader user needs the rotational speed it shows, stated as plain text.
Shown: 7600 rpm
